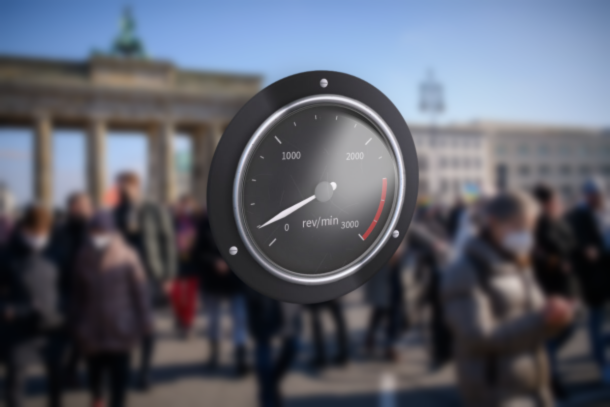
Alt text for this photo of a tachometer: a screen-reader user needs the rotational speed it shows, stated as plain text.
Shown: 200 rpm
